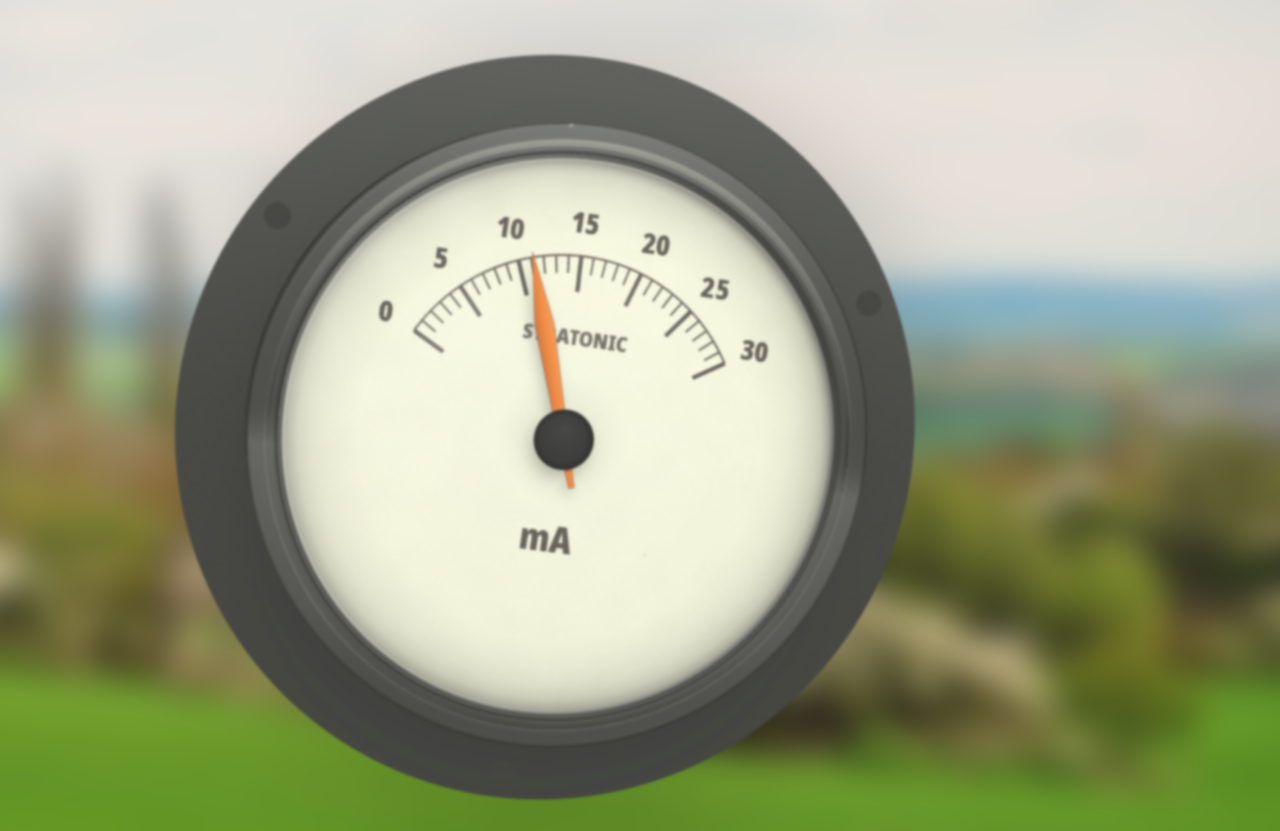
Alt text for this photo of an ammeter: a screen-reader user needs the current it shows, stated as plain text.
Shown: 11 mA
